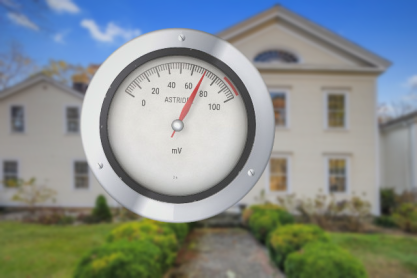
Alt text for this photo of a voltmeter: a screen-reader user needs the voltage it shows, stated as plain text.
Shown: 70 mV
